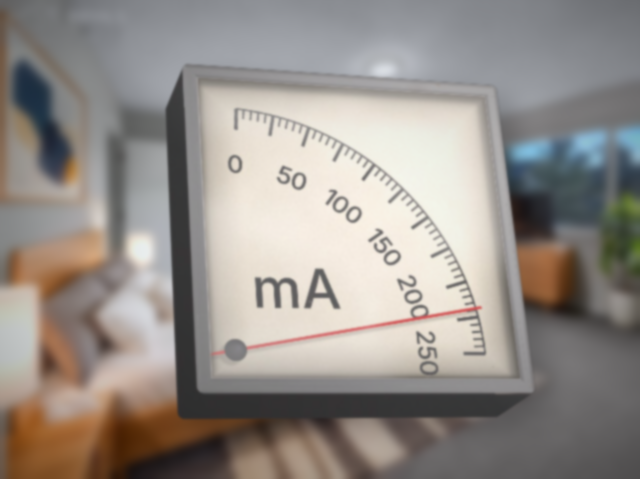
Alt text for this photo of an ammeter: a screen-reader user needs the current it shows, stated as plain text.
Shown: 220 mA
